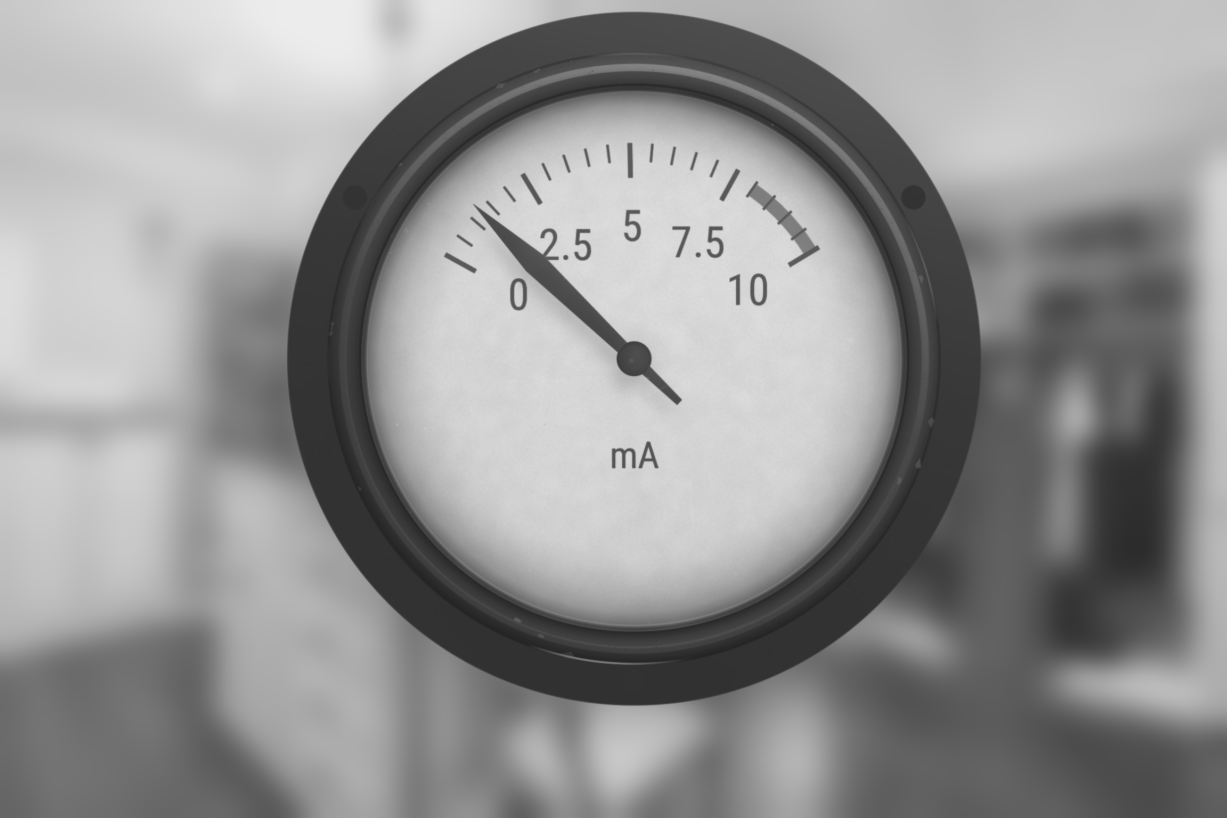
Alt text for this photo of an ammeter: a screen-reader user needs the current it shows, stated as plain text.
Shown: 1.25 mA
